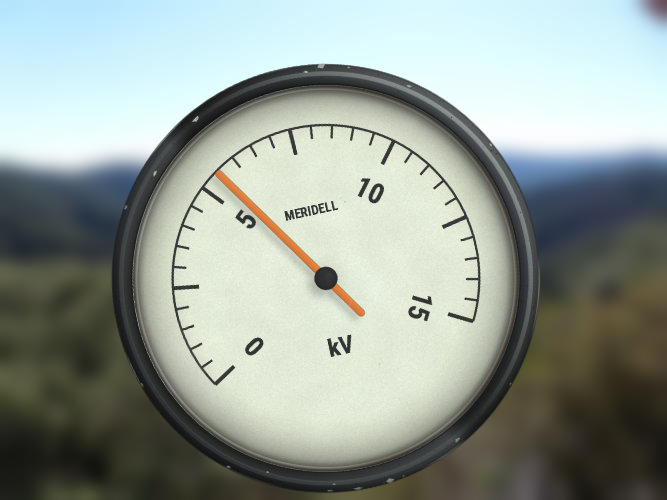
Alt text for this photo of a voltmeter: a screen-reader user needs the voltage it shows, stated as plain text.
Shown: 5.5 kV
